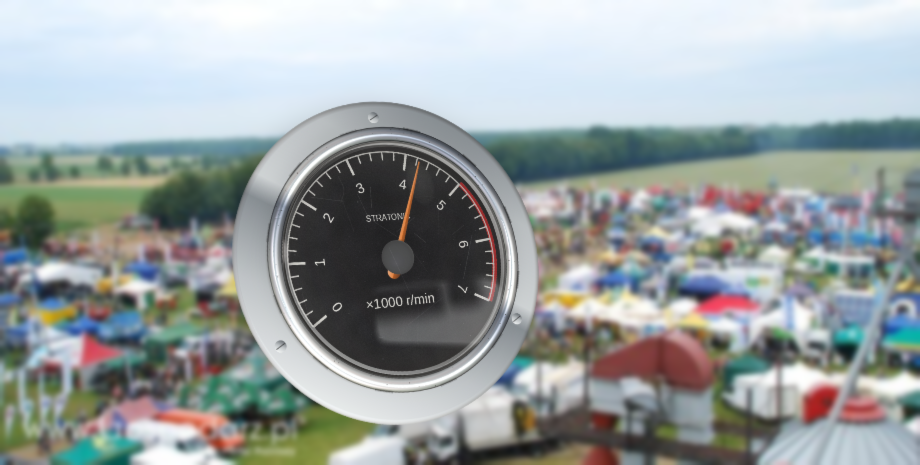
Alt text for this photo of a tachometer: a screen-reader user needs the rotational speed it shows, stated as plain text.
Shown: 4200 rpm
